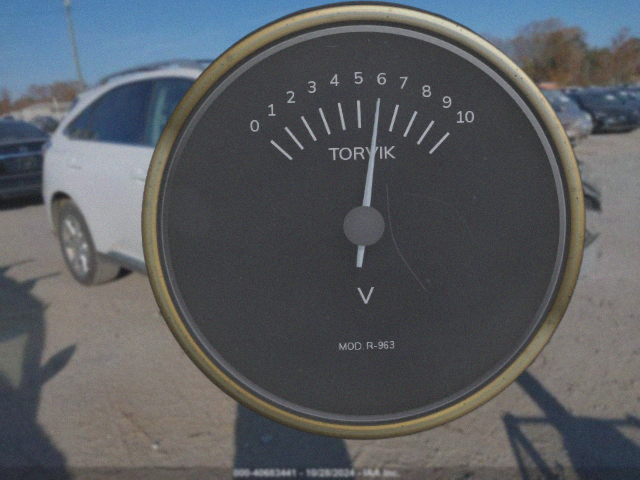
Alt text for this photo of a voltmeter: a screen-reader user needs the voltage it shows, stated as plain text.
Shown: 6 V
